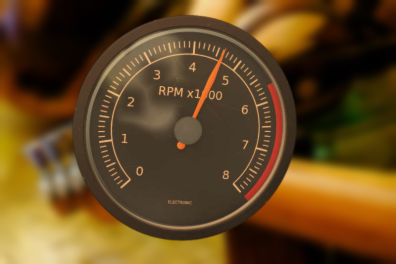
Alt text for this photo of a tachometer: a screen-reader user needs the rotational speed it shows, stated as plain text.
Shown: 4600 rpm
